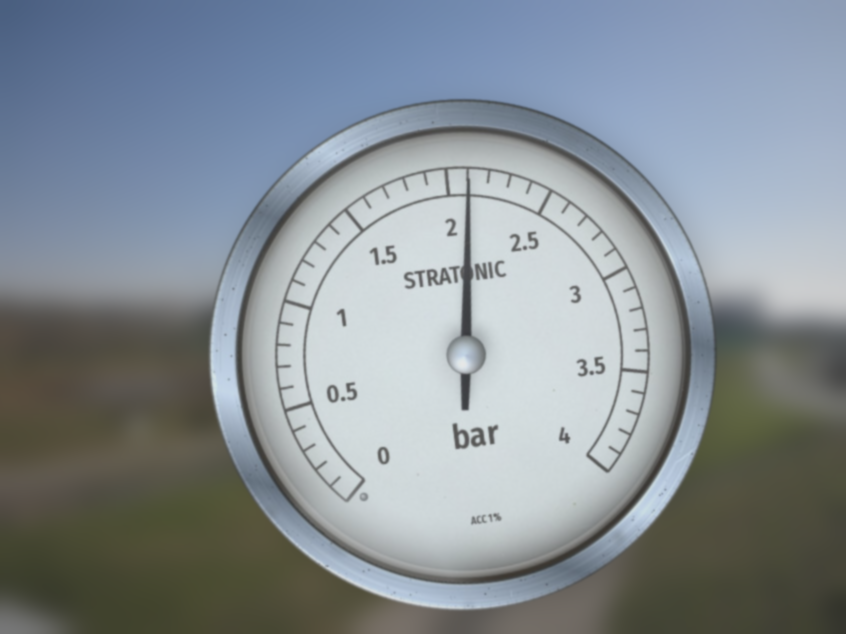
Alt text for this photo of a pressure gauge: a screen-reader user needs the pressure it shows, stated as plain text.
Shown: 2.1 bar
